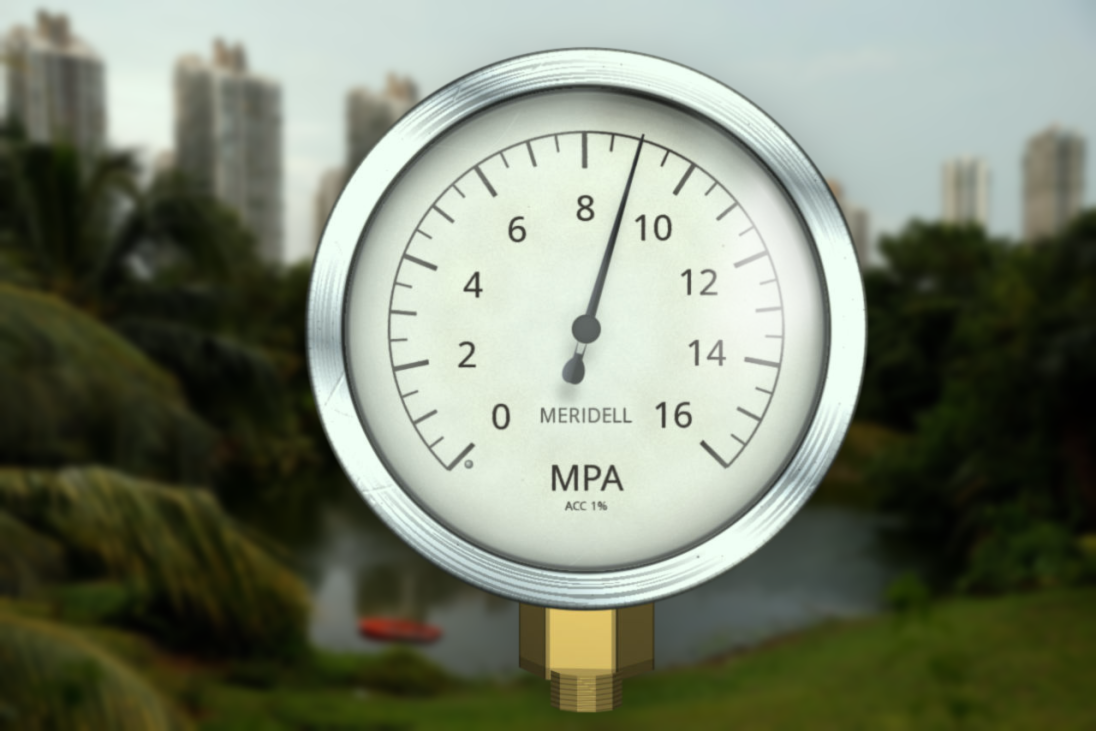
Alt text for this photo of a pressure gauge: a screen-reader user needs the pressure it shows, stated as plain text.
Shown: 9 MPa
